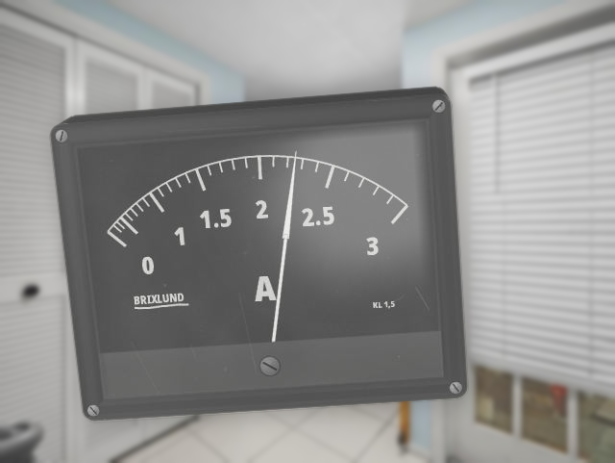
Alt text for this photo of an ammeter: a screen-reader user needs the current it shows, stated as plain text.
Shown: 2.25 A
